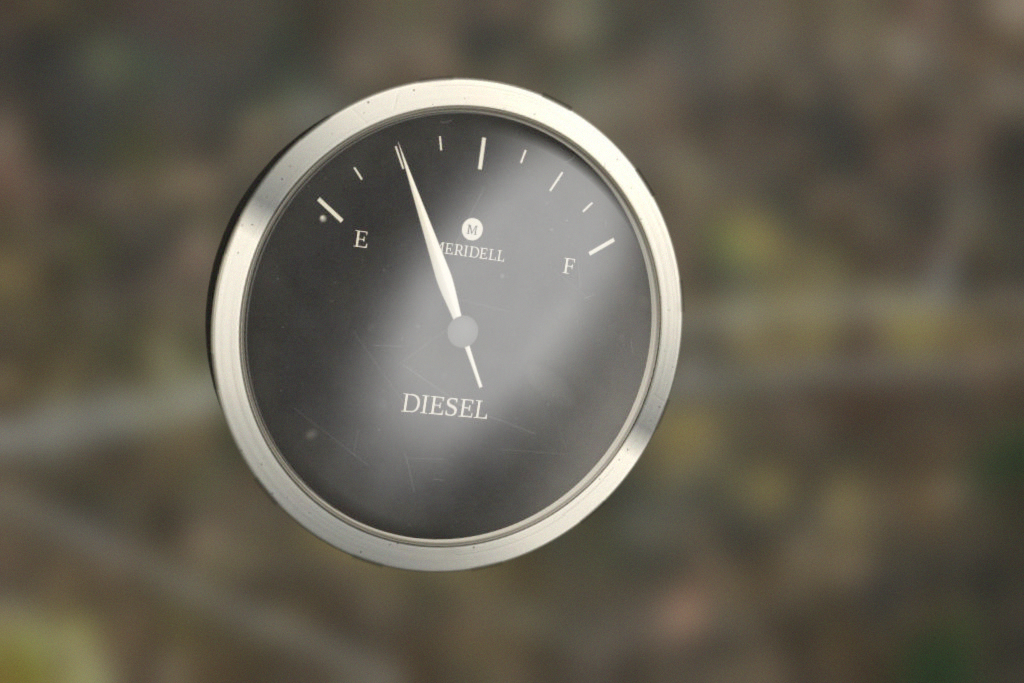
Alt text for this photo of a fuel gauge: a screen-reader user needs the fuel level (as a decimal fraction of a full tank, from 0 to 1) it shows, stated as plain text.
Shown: 0.25
